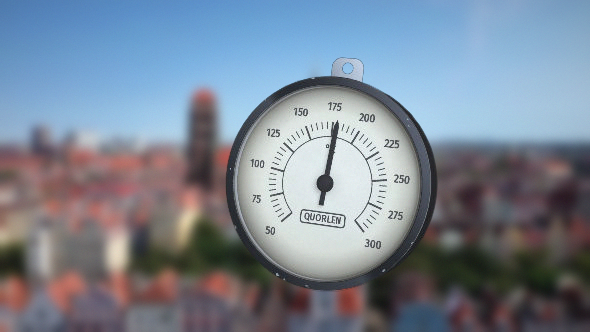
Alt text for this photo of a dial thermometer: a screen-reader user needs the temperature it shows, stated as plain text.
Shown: 180 °C
